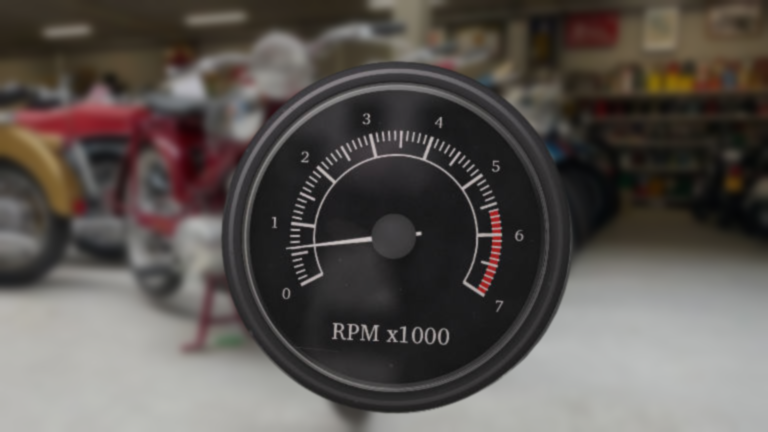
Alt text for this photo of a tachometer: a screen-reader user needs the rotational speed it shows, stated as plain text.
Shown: 600 rpm
